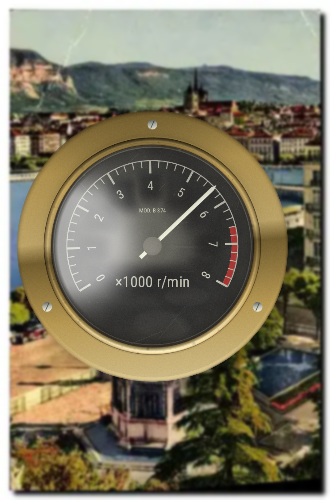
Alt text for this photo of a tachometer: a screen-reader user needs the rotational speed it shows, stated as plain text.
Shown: 5600 rpm
